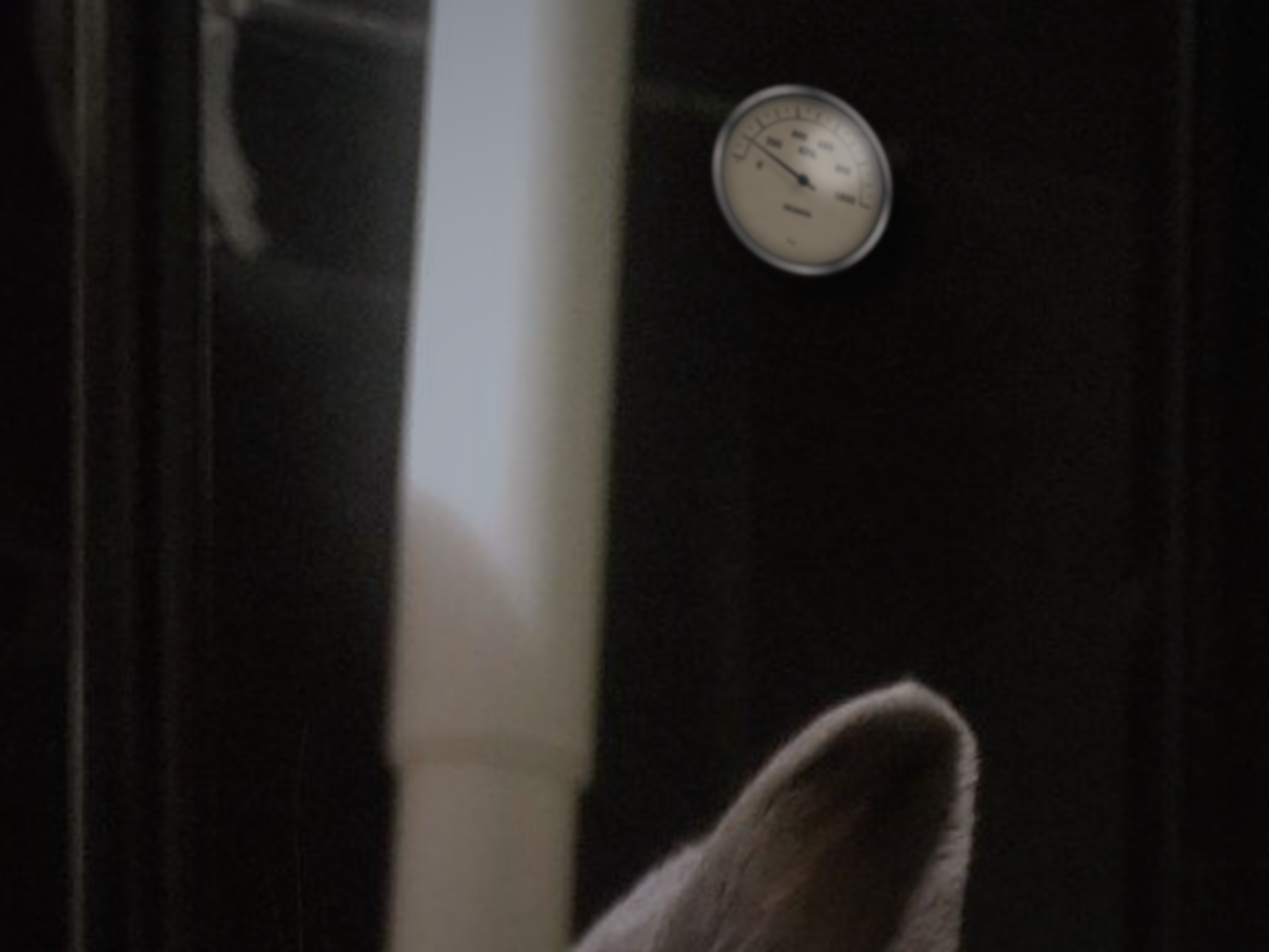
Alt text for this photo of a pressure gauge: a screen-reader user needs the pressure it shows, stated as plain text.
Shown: 100 kPa
